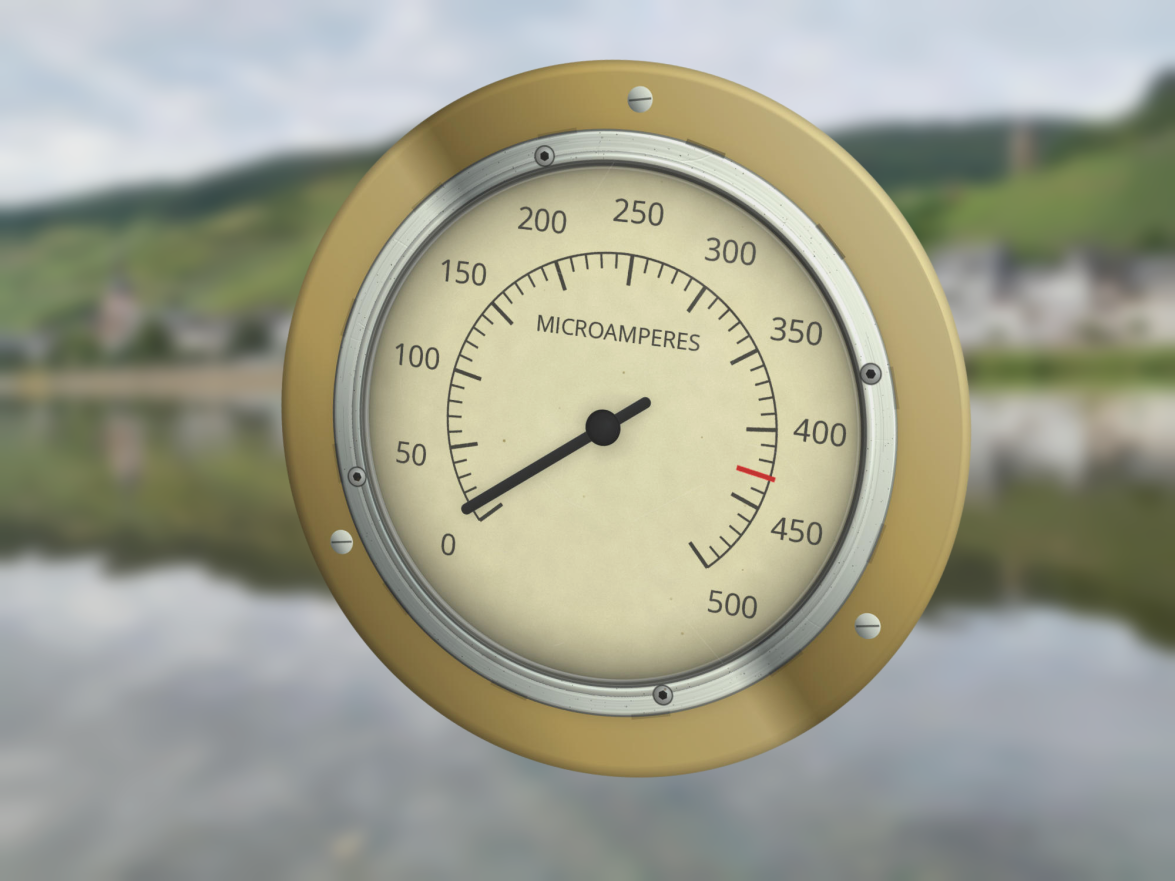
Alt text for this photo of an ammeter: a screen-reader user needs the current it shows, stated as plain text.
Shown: 10 µA
